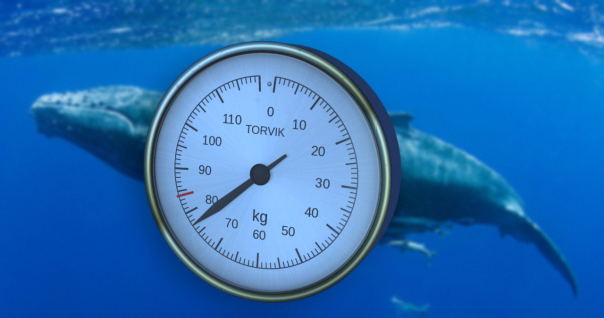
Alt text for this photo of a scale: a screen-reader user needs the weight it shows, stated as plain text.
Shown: 77 kg
